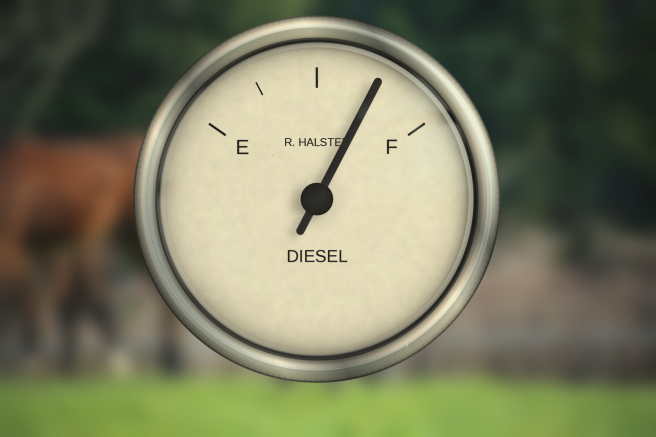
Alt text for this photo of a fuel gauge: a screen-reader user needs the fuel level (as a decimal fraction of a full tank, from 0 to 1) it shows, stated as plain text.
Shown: 0.75
